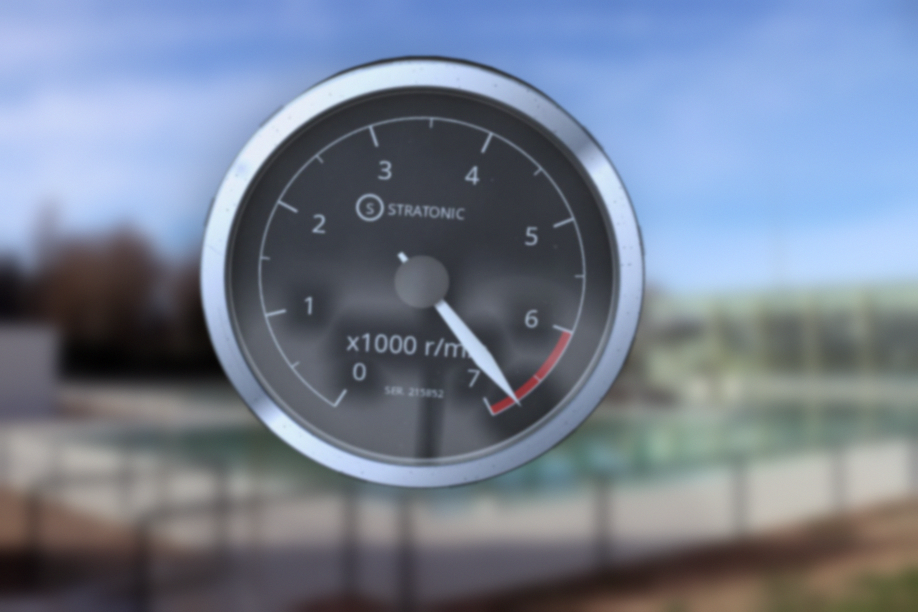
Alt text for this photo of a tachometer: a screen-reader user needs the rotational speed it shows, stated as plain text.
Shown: 6750 rpm
